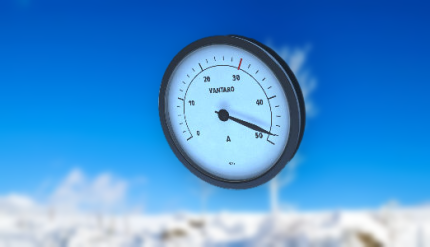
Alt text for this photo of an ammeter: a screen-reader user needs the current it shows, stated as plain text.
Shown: 48 A
